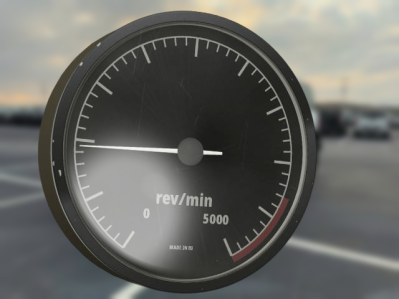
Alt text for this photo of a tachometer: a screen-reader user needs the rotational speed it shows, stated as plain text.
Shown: 950 rpm
